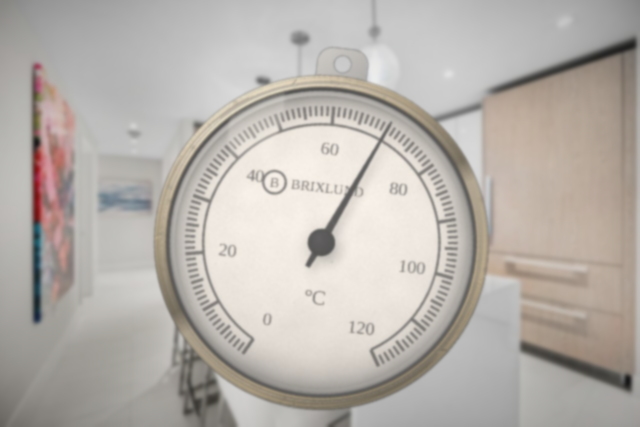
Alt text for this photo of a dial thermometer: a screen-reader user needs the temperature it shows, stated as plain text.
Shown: 70 °C
